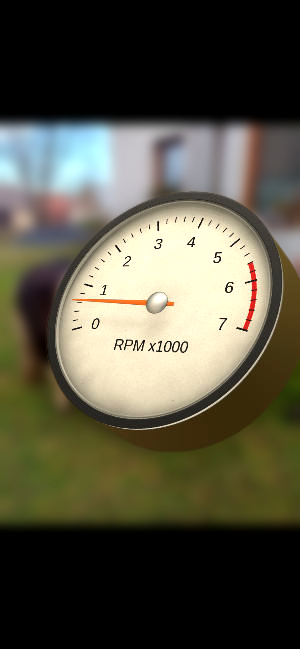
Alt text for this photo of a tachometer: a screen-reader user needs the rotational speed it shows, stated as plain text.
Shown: 600 rpm
